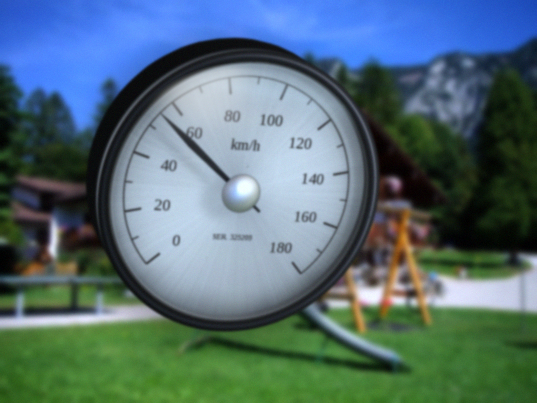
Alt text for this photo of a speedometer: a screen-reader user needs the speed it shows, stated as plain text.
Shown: 55 km/h
